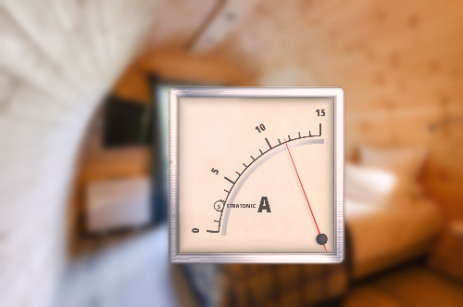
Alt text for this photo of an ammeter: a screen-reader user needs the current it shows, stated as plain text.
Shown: 11.5 A
